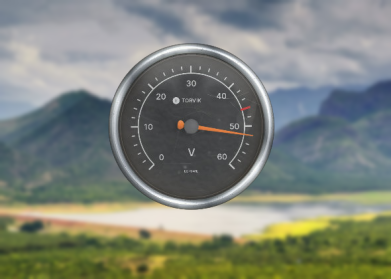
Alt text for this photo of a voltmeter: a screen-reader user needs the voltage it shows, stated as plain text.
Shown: 52 V
